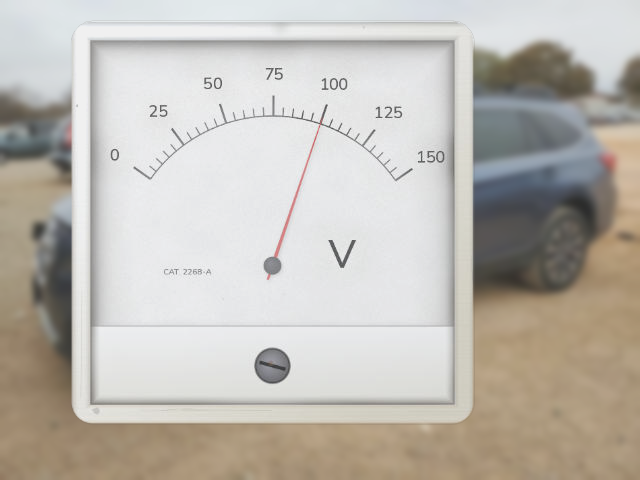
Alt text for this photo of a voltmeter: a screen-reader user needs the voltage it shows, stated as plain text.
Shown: 100 V
